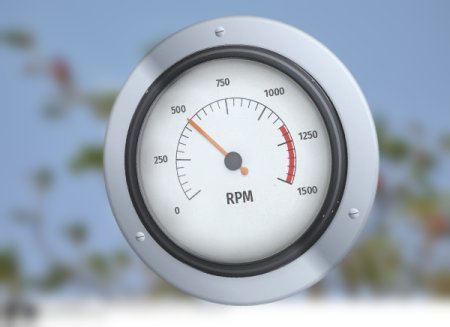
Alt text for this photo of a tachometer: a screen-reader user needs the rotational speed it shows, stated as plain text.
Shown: 500 rpm
